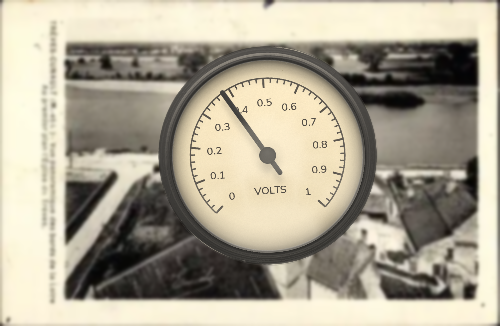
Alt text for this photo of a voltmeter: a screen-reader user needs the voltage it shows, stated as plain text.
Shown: 0.38 V
